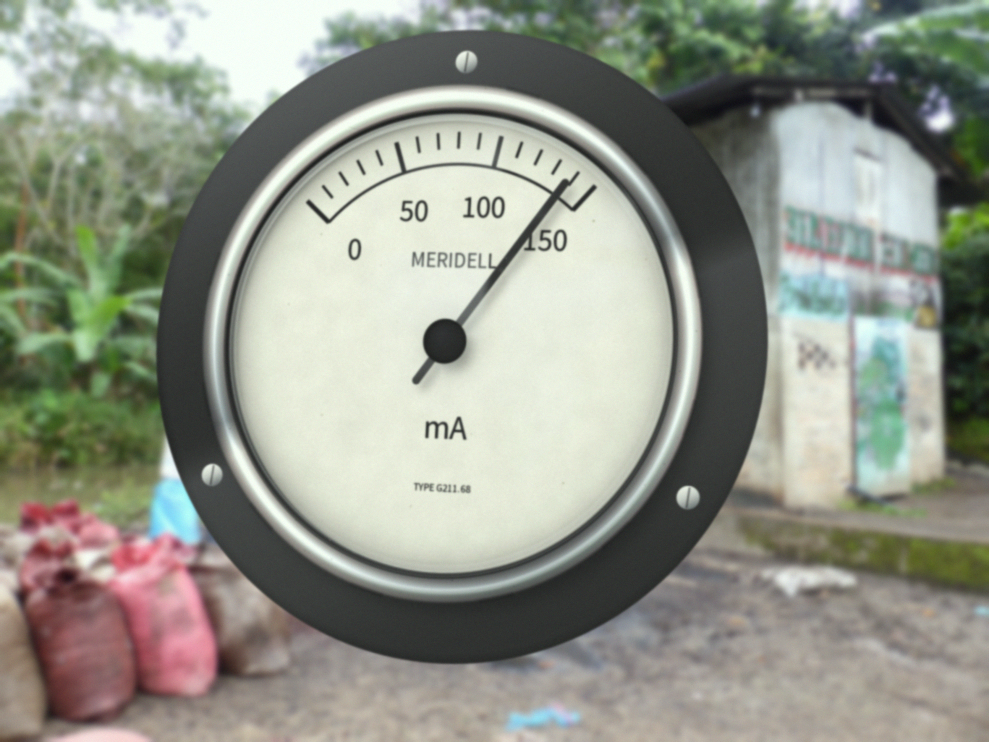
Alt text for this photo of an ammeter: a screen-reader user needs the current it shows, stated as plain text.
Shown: 140 mA
